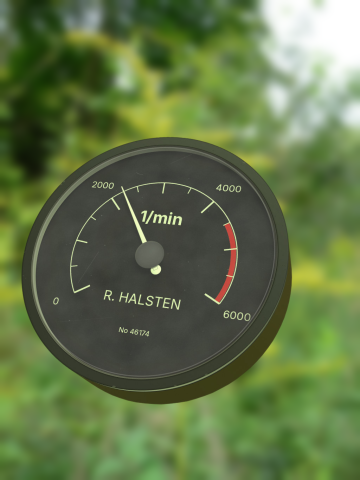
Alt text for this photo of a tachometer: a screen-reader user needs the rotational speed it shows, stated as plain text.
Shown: 2250 rpm
